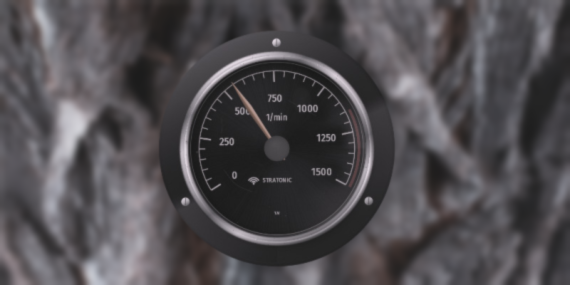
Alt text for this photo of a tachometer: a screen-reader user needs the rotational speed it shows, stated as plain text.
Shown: 550 rpm
